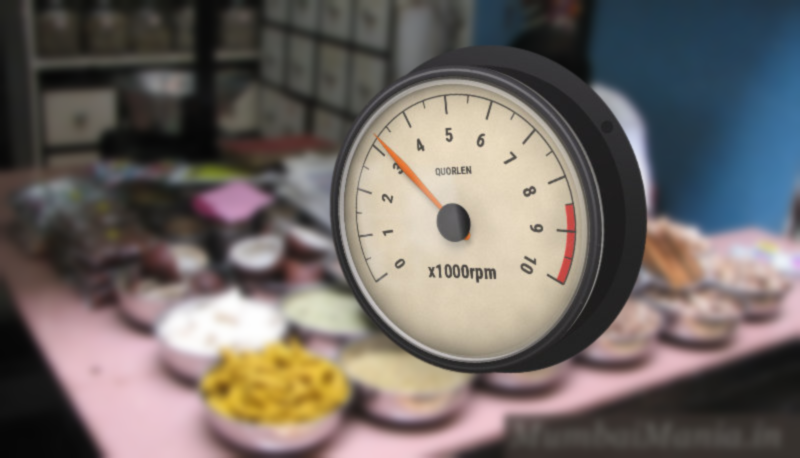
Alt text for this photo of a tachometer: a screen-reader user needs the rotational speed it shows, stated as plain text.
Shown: 3250 rpm
